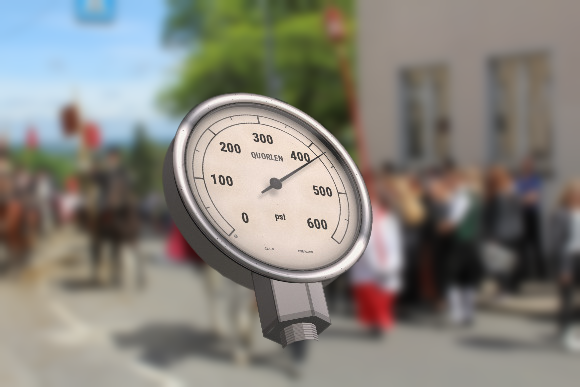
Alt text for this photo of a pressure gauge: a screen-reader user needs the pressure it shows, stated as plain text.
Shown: 425 psi
